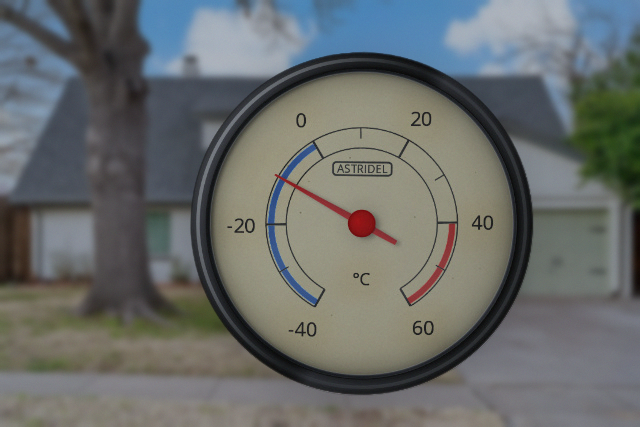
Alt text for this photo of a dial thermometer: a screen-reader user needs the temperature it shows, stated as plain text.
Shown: -10 °C
